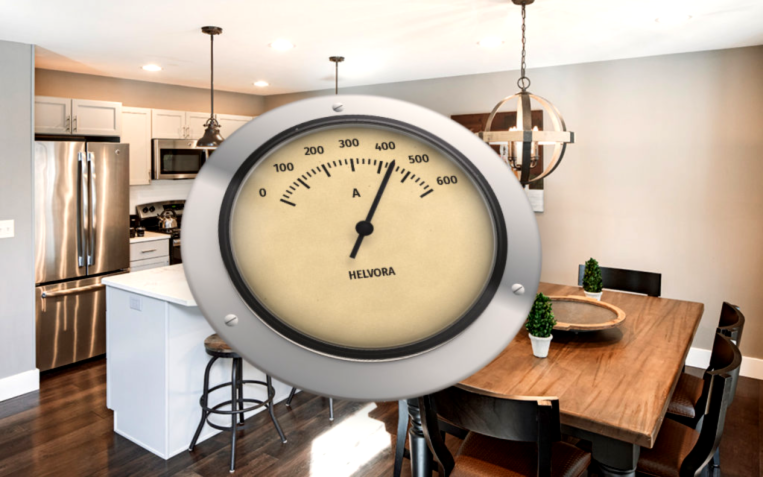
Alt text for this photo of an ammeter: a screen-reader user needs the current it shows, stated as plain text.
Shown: 440 A
